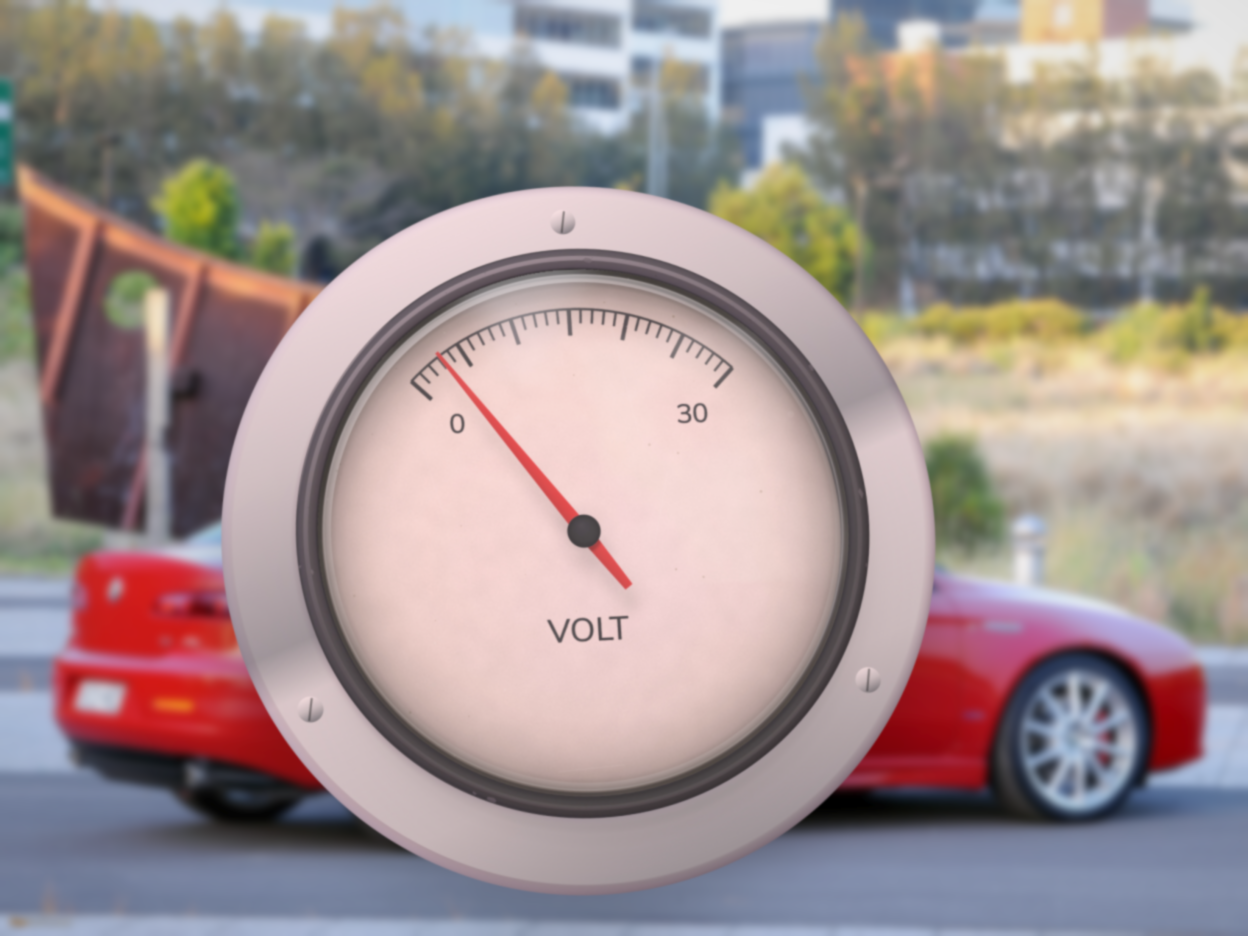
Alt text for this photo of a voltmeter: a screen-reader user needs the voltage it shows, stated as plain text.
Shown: 3 V
